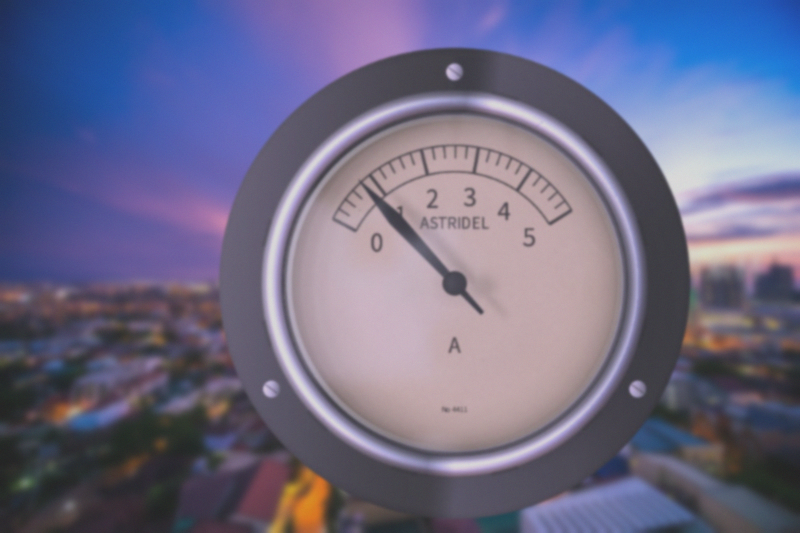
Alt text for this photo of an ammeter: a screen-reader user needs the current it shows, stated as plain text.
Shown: 0.8 A
